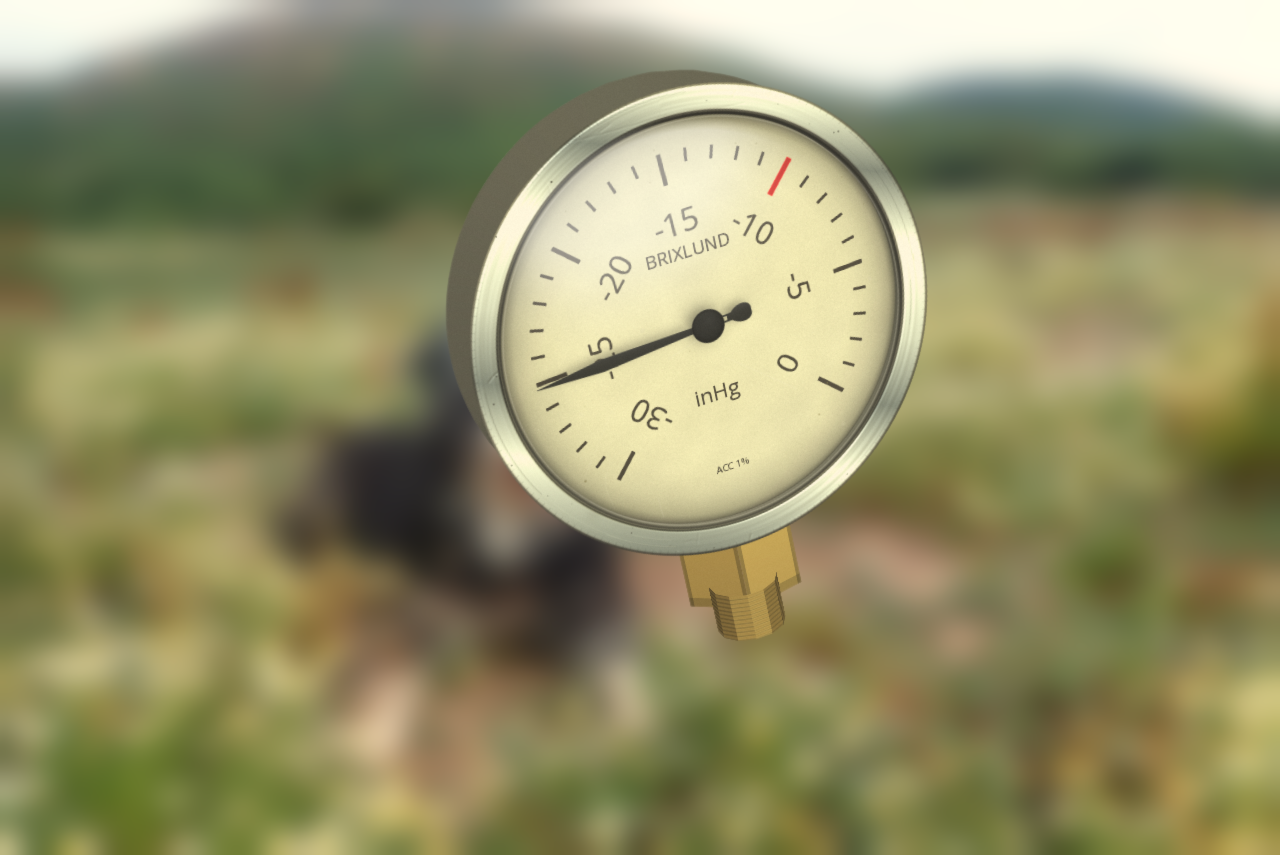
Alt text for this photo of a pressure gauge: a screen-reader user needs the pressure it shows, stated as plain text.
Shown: -25 inHg
